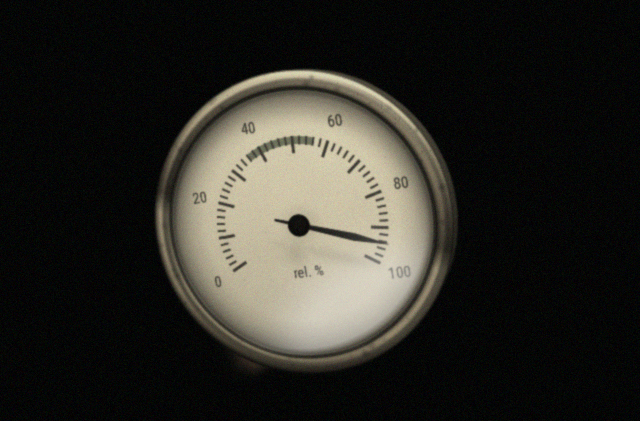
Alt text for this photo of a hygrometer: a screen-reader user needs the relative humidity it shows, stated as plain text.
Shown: 94 %
